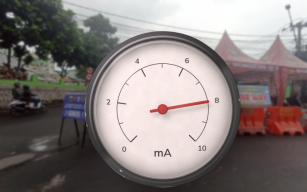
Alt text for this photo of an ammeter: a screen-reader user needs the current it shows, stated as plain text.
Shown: 8 mA
